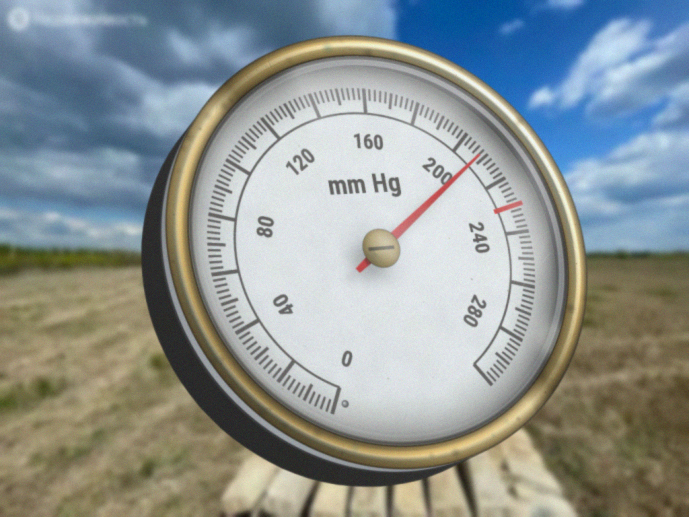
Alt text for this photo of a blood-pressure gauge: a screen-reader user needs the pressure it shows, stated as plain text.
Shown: 208 mmHg
